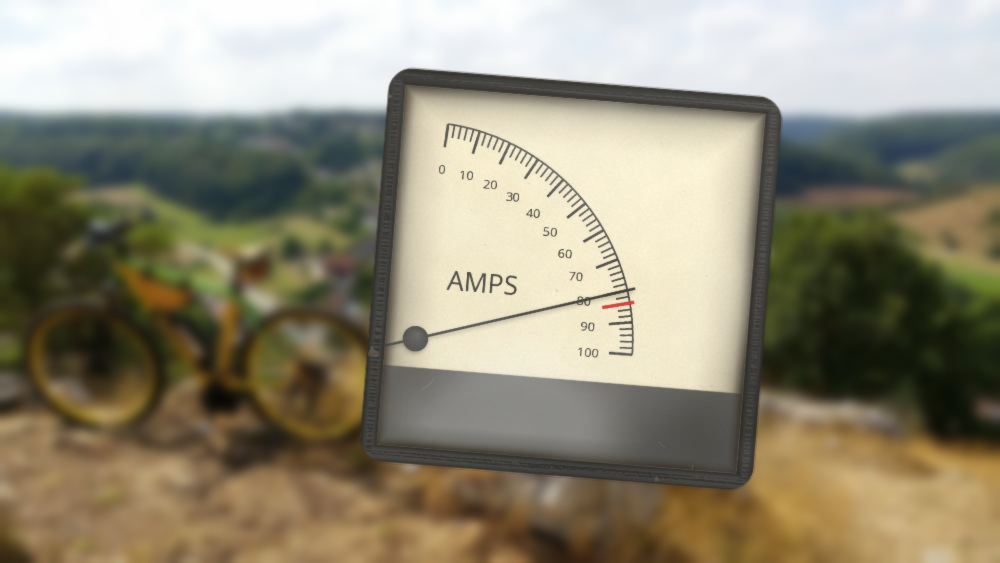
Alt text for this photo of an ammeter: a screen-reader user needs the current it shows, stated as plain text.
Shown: 80 A
